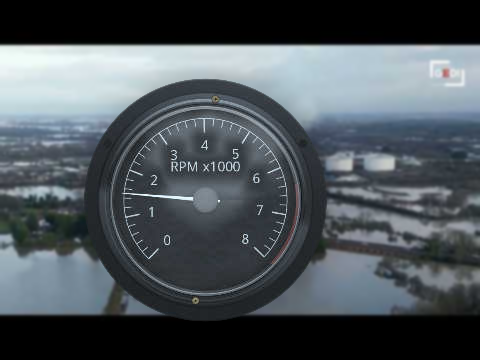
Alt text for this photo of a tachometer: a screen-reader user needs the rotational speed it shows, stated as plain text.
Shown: 1500 rpm
